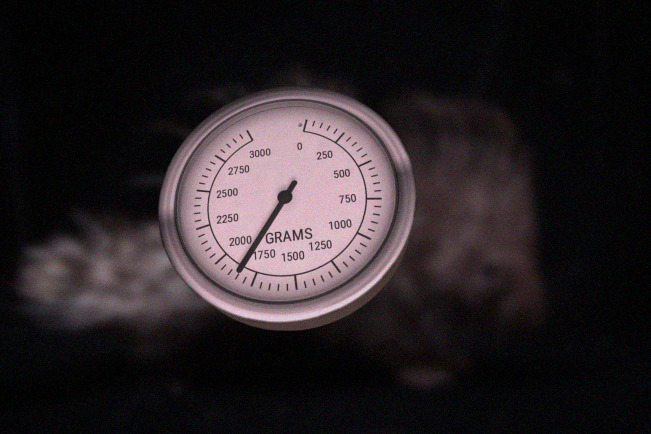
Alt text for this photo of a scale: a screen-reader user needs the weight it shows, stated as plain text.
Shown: 1850 g
